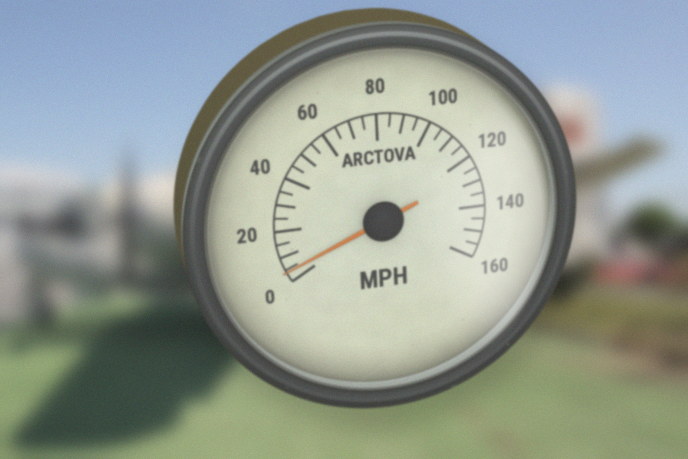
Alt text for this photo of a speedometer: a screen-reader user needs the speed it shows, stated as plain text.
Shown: 5 mph
